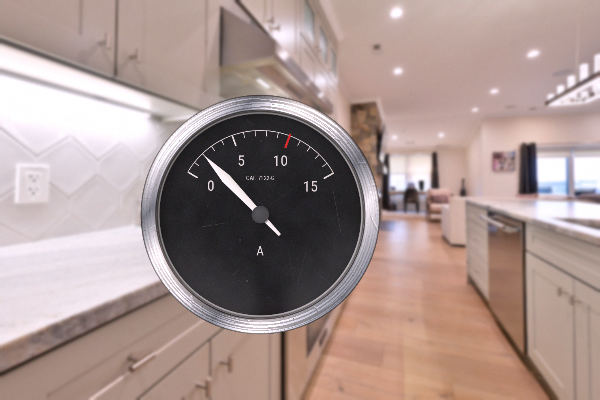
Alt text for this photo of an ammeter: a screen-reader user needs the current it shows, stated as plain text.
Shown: 2 A
